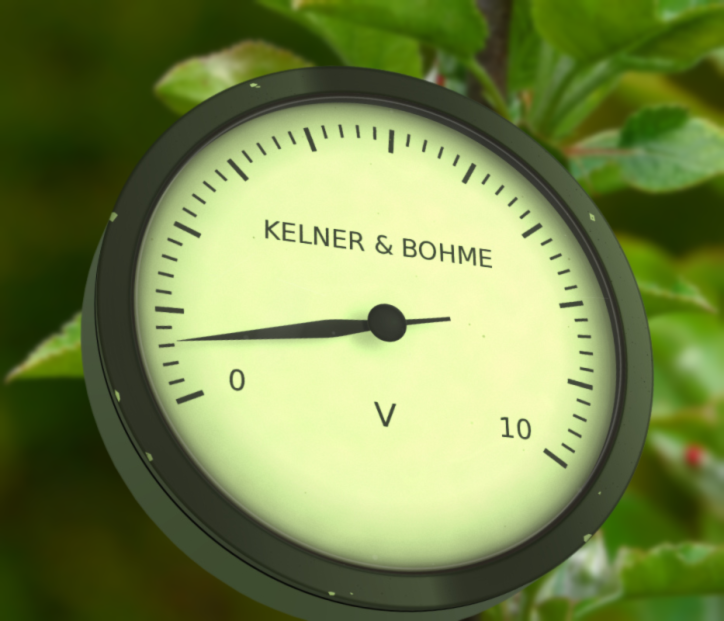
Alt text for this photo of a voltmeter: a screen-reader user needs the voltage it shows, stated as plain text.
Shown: 0.6 V
